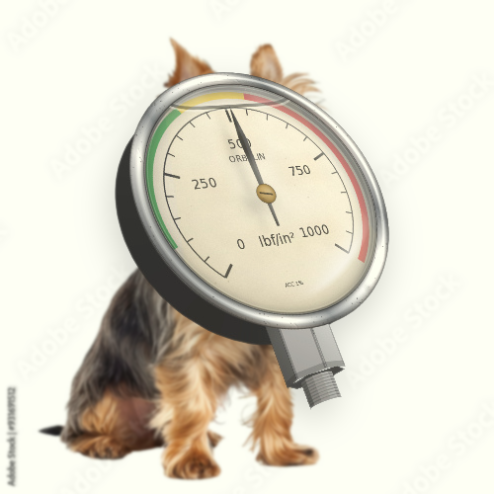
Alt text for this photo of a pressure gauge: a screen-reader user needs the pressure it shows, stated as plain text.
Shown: 500 psi
